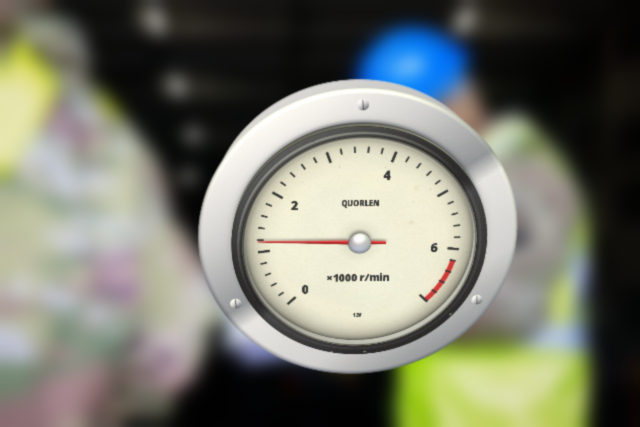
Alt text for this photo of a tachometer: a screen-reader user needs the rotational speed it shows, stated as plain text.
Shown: 1200 rpm
